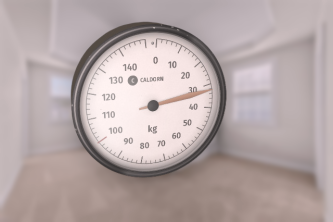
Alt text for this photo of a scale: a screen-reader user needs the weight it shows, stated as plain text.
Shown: 32 kg
